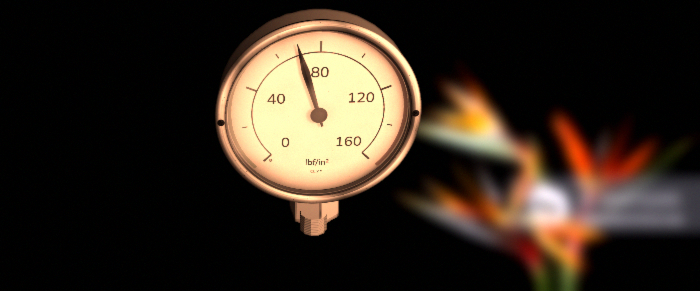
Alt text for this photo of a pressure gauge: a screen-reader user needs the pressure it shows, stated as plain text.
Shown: 70 psi
